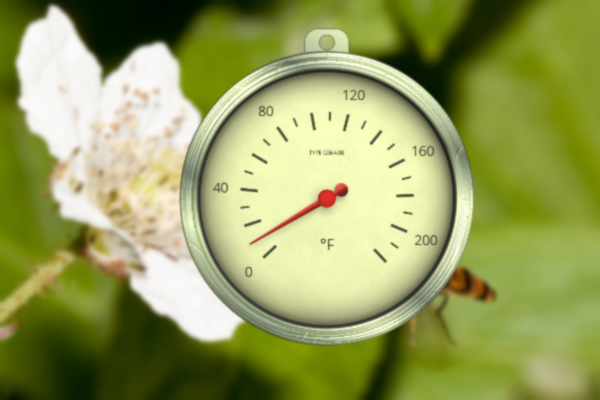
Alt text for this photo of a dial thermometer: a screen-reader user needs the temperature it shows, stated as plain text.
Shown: 10 °F
